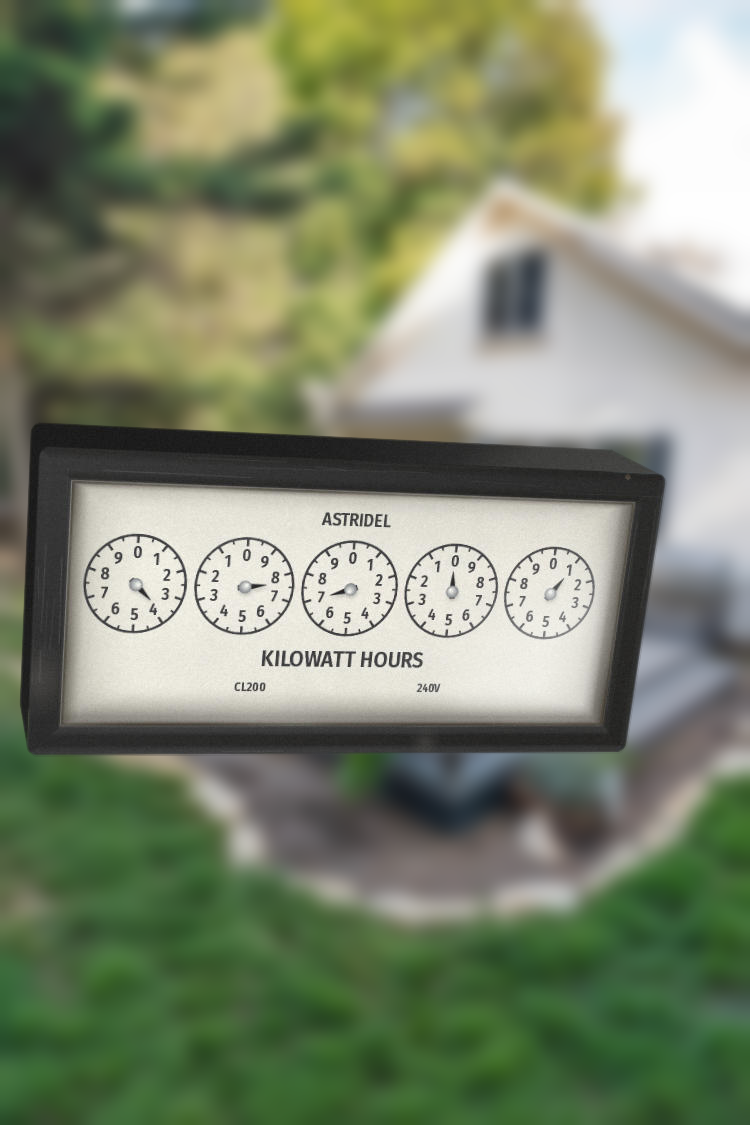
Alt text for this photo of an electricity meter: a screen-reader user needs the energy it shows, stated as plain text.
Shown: 37701 kWh
